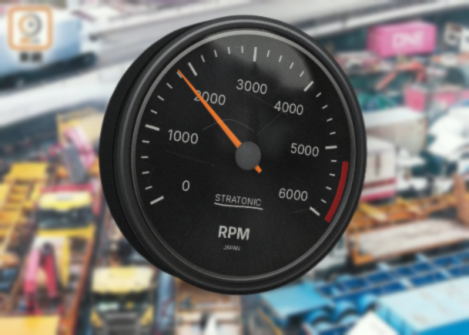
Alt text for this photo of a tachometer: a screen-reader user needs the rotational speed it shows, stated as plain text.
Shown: 1800 rpm
